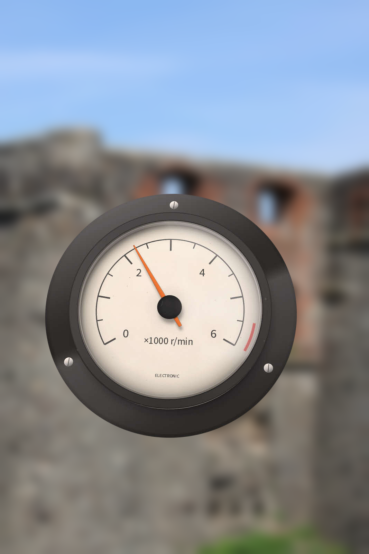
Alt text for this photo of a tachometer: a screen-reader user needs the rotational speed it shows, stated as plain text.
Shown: 2250 rpm
